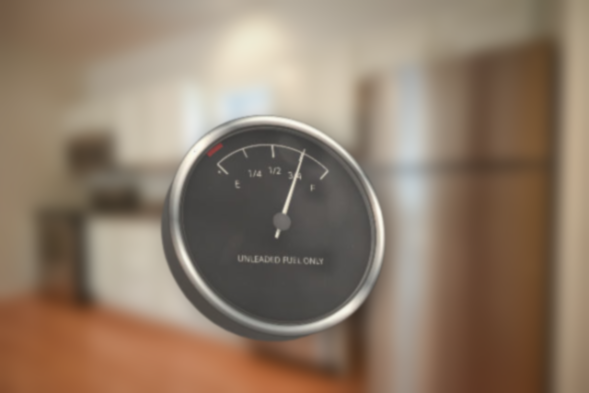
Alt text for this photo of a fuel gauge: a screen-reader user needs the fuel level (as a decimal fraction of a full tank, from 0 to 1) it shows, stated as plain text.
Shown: 0.75
